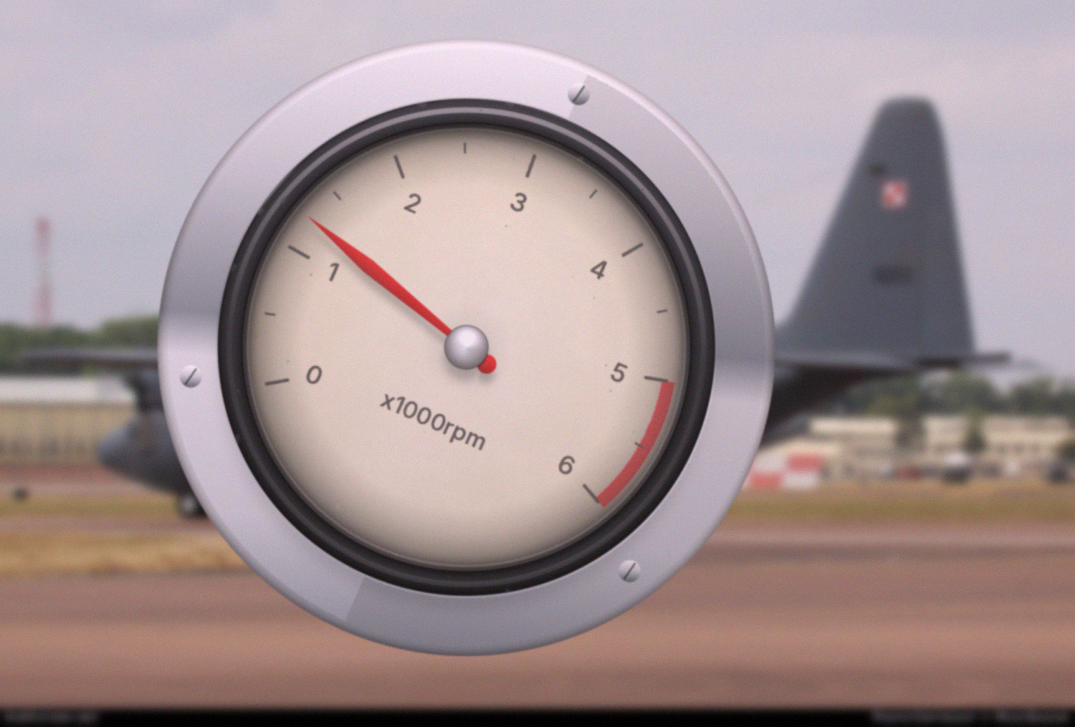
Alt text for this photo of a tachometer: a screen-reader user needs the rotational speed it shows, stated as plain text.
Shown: 1250 rpm
